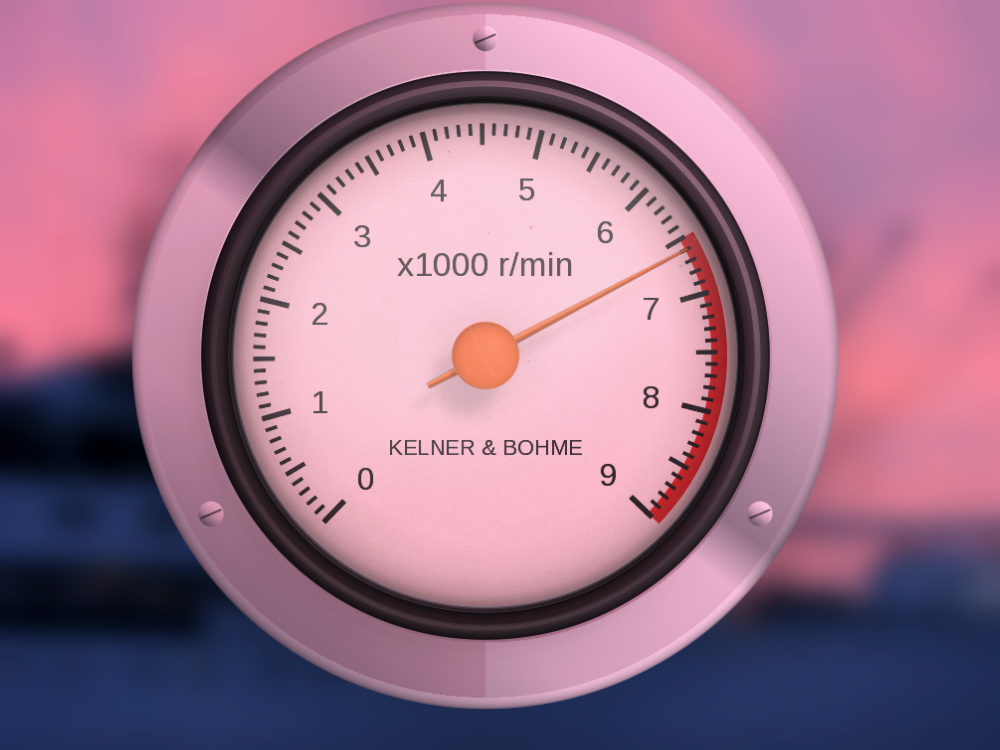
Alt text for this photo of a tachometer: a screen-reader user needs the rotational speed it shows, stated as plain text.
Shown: 6600 rpm
